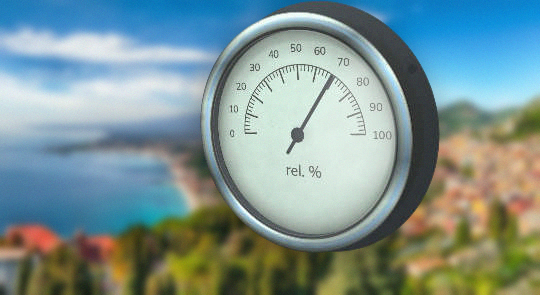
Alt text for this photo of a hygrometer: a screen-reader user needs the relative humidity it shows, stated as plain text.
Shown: 70 %
